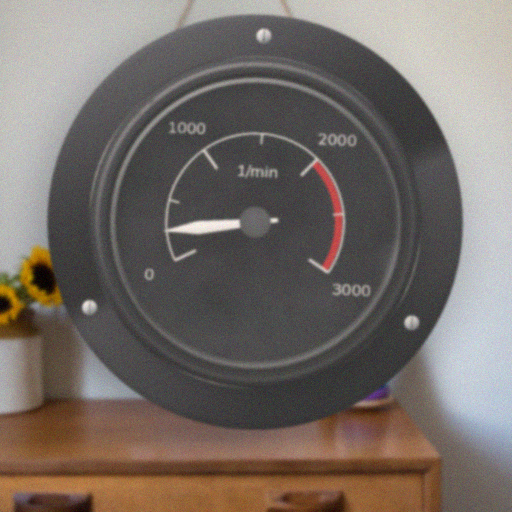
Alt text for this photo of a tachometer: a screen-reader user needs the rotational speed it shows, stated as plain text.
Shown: 250 rpm
